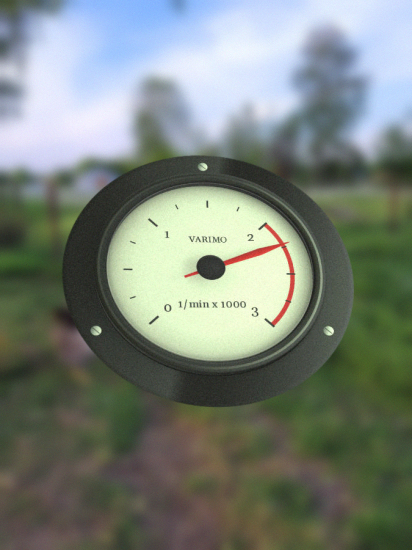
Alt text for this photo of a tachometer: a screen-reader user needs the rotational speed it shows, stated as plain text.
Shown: 2250 rpm
